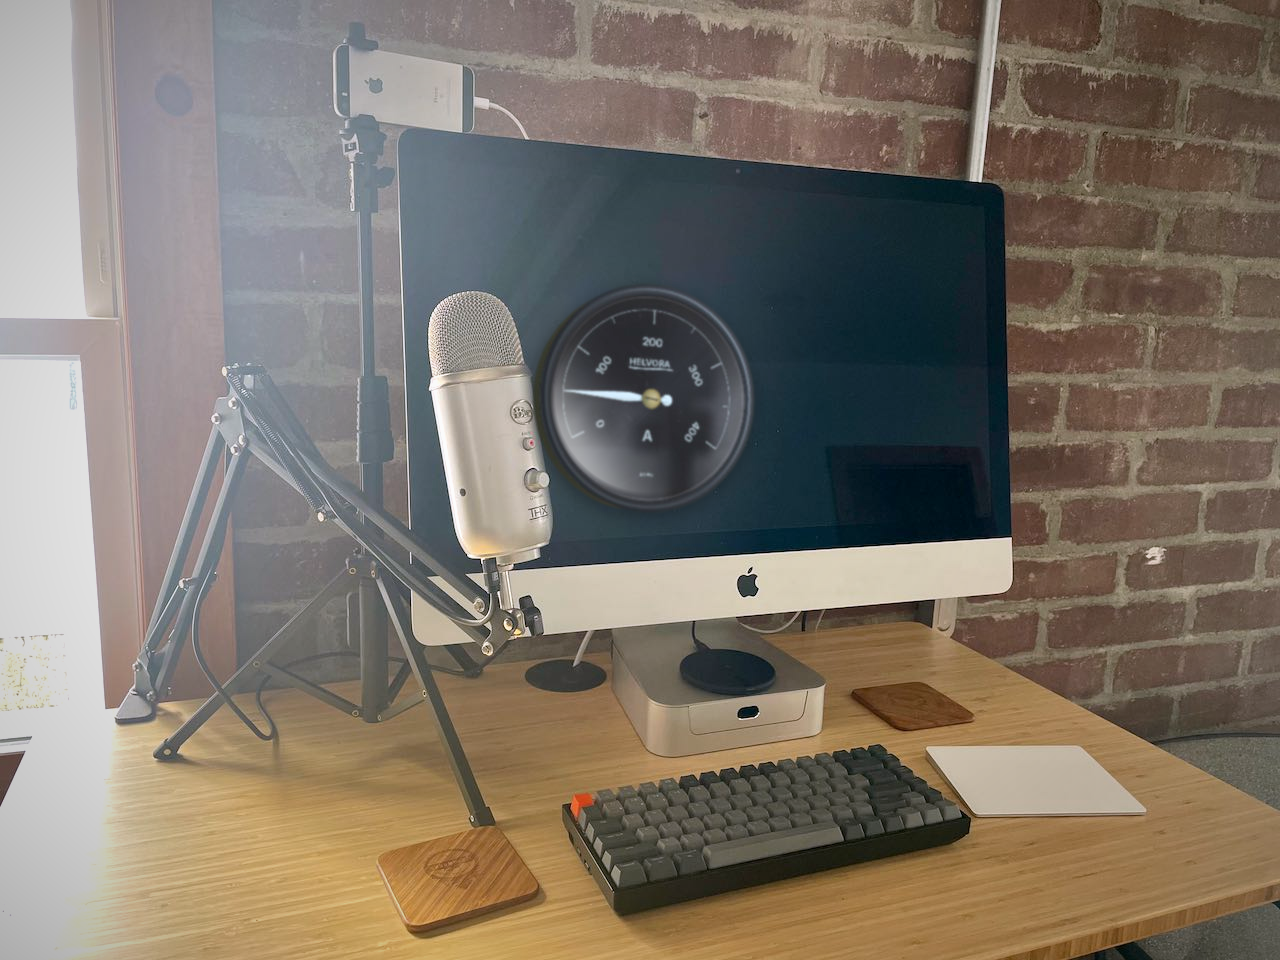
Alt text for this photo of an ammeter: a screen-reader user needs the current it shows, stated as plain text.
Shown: 50 A
